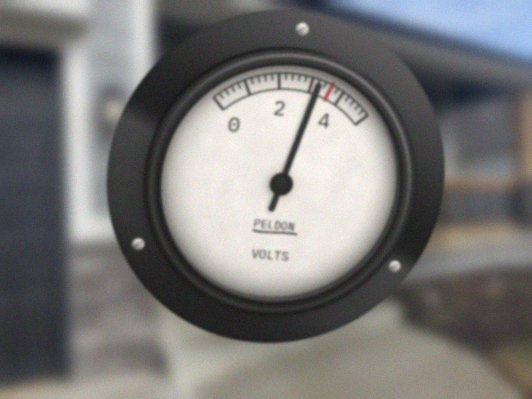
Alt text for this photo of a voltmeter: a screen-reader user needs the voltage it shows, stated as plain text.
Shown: 3.2 V
